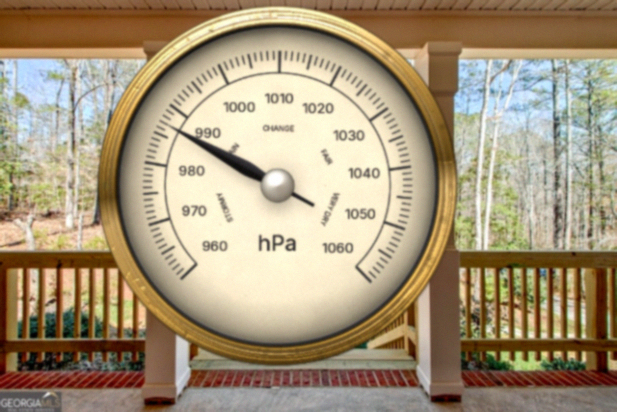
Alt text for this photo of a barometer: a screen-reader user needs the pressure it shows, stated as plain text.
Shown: 987 hPa
